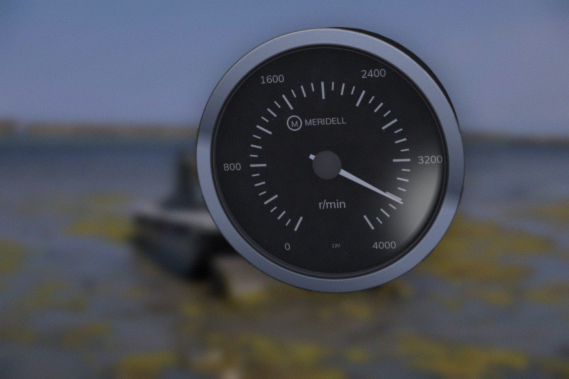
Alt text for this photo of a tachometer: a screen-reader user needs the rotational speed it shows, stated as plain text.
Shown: 3600 rpm
